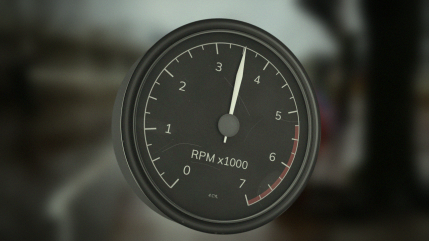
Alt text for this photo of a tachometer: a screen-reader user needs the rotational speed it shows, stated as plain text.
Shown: 3500 rpm
